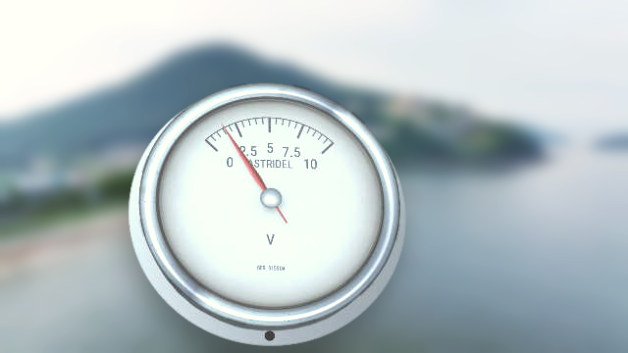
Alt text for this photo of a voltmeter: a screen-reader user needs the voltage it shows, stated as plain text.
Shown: 1.5 V
